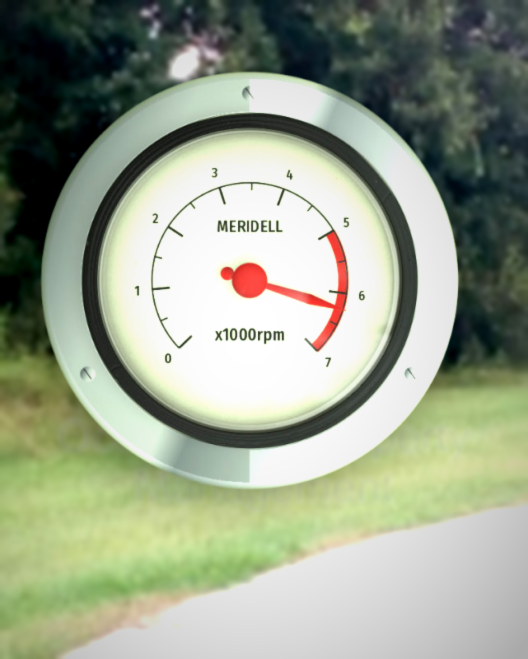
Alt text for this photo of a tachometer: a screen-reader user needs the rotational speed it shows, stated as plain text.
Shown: 6250 rpm
